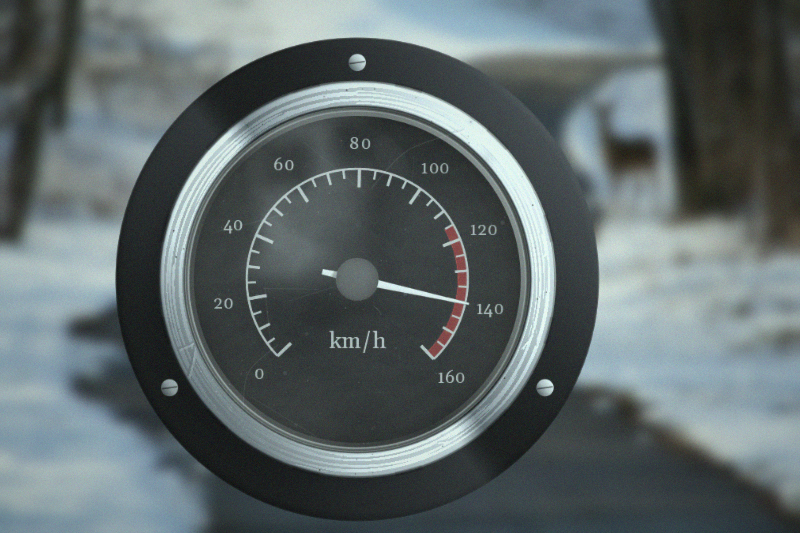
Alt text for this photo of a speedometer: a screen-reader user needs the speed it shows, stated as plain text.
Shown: 140 km/h
